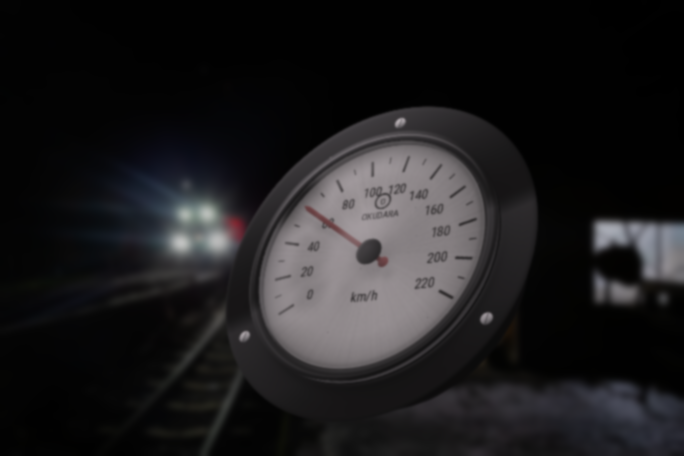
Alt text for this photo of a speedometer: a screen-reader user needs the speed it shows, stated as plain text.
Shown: 60 km/h
